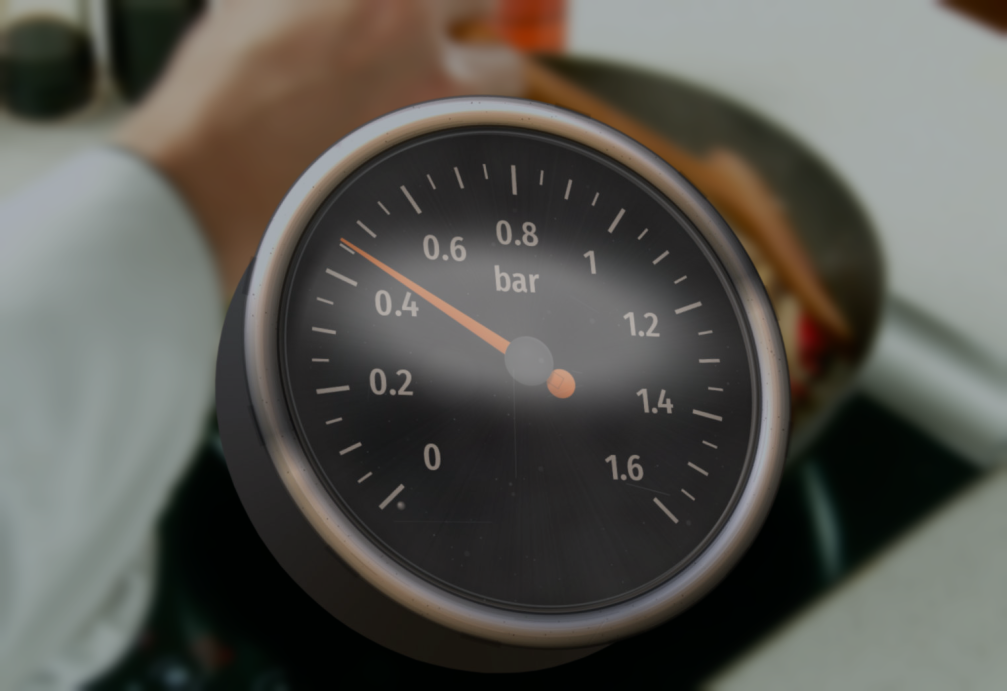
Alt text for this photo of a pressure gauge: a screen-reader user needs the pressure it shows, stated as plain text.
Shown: 0.45 bar
